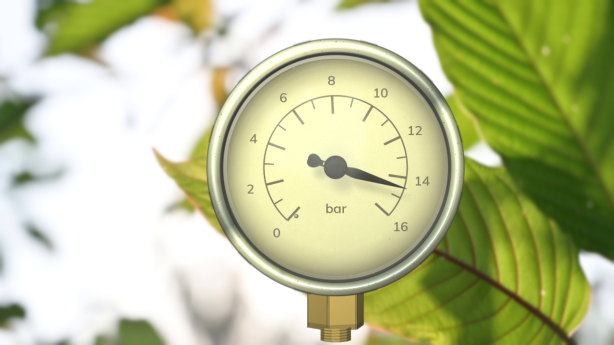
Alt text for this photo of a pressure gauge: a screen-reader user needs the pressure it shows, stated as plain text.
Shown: 14.5 bar
